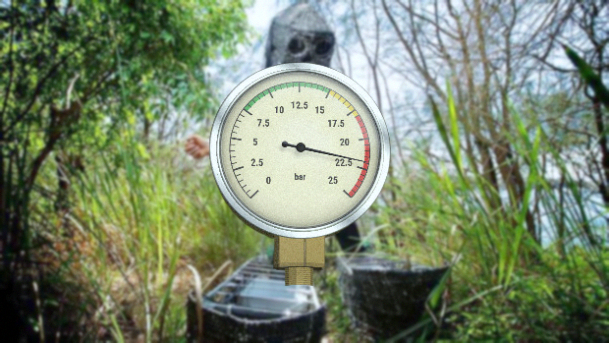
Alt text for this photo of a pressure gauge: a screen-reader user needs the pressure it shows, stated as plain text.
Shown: 22 bar
